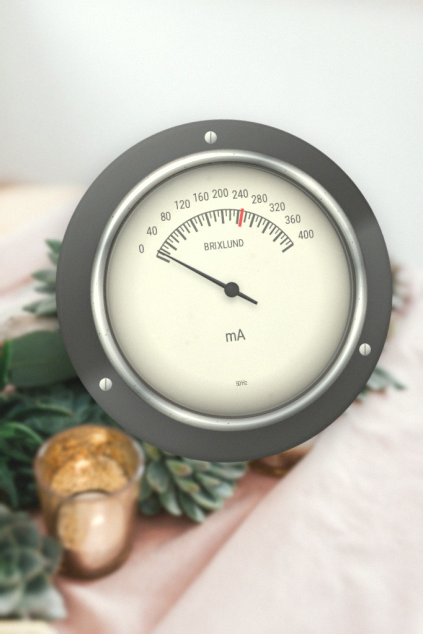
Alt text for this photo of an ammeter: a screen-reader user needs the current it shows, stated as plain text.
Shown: 10 mA
